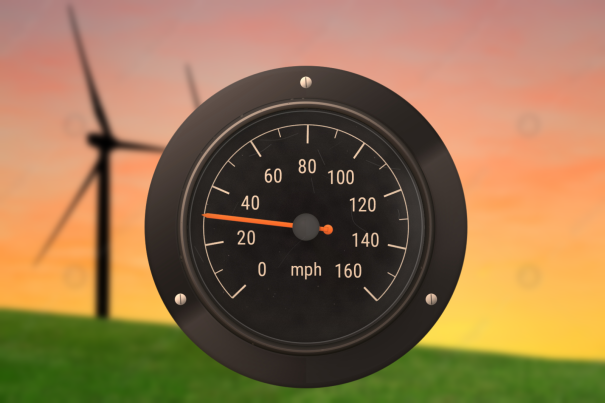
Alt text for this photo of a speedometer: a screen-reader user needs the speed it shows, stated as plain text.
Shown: 30 mph
